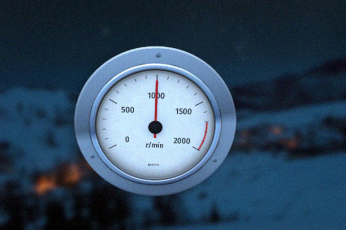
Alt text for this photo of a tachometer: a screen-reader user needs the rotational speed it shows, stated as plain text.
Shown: 1000 rpm
